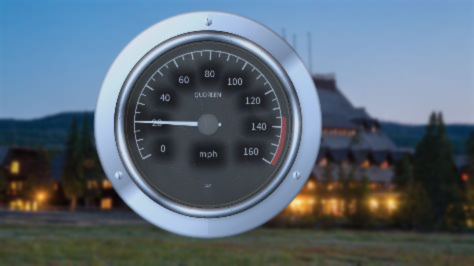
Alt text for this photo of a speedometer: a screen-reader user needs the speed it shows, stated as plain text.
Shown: 20 mph
